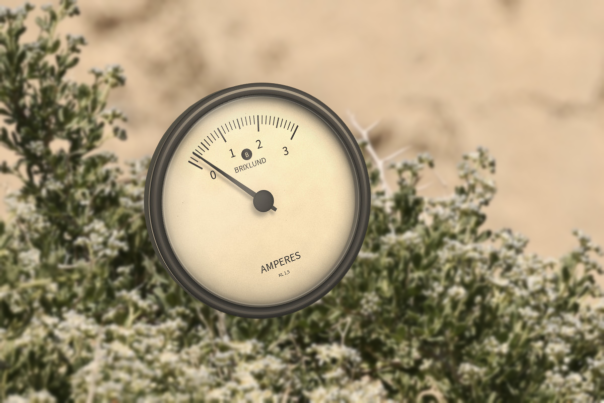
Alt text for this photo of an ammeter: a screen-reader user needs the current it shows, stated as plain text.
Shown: 0.2 A
